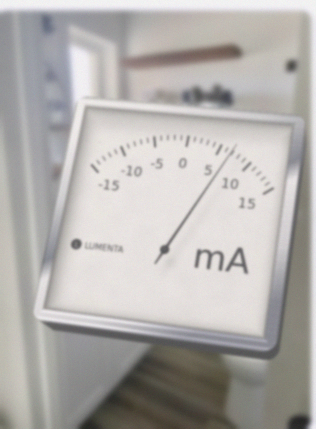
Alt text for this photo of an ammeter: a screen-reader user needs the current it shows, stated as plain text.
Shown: 7 mA
